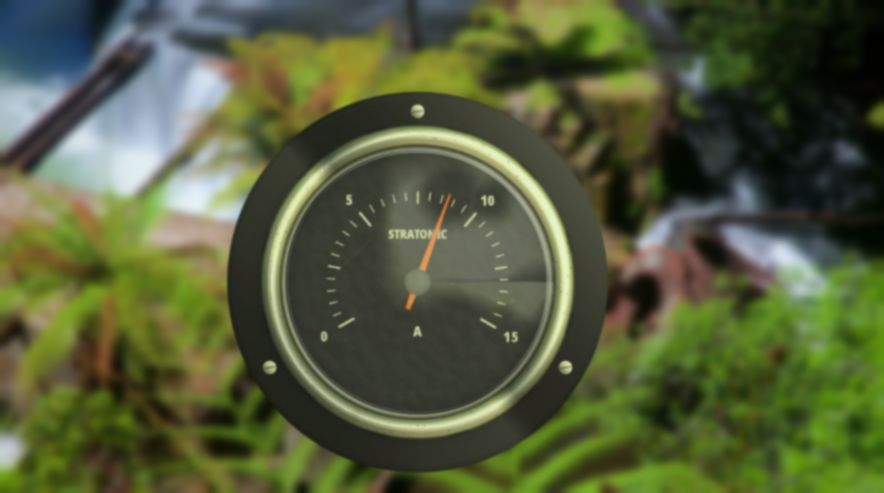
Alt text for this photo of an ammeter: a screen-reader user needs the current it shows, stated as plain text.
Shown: 8.75 A
